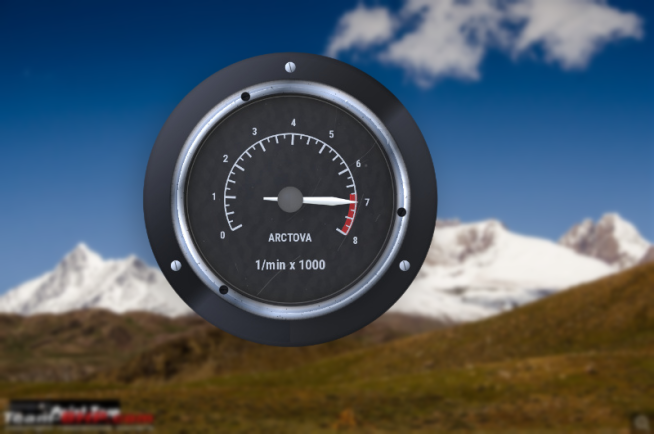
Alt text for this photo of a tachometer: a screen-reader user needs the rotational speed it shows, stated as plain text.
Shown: 7000 rpm
